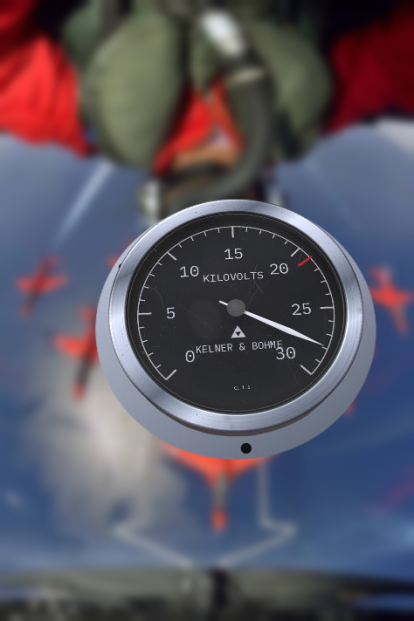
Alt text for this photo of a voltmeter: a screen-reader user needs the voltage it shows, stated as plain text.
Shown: 28 kV
